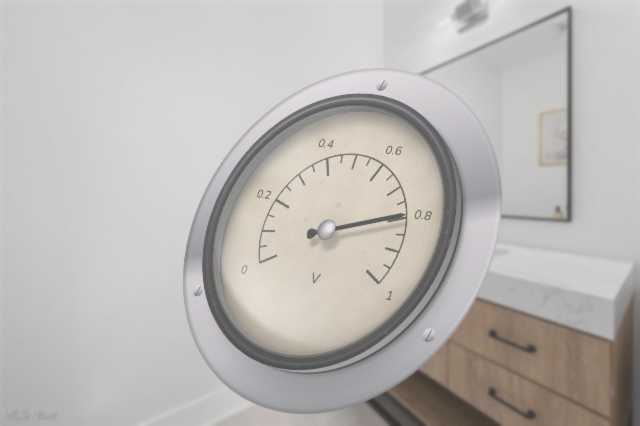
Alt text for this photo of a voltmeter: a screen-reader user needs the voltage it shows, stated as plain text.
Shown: 0.8 V
